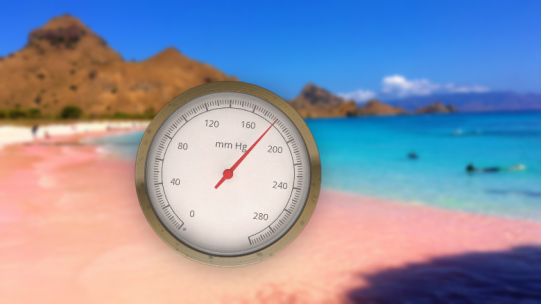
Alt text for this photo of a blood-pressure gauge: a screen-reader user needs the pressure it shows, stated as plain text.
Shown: 180 mmHg
